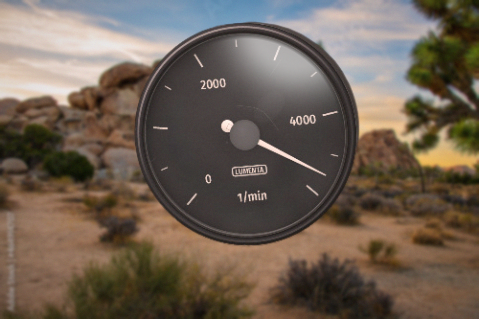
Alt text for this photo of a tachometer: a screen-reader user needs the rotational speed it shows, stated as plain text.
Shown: 4750 rpm
